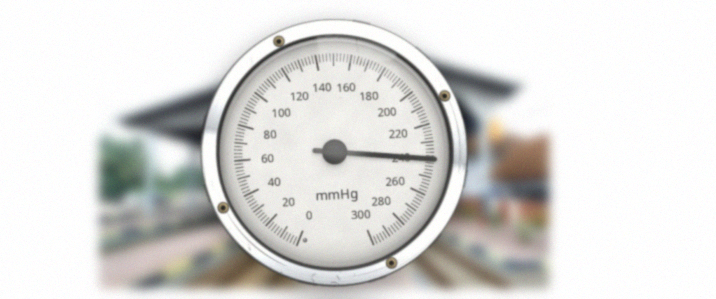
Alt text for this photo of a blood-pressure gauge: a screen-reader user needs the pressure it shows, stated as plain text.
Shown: 240 mmHg
